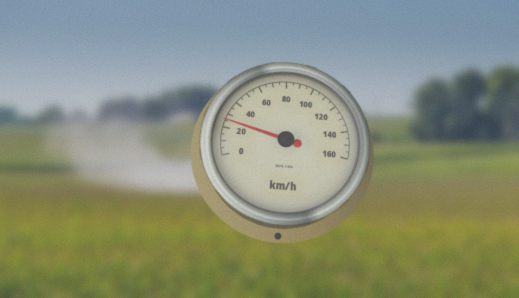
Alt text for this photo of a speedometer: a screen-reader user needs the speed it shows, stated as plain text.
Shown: 25 km/h
